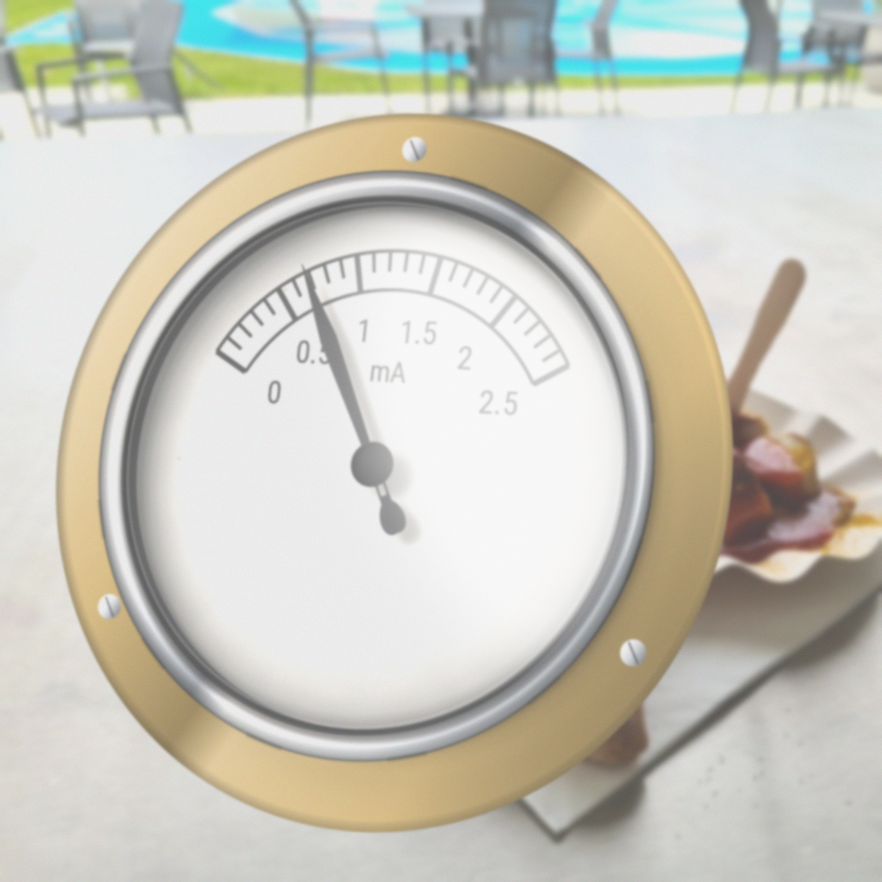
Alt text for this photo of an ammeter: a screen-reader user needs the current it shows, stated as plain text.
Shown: 0.7 mA
